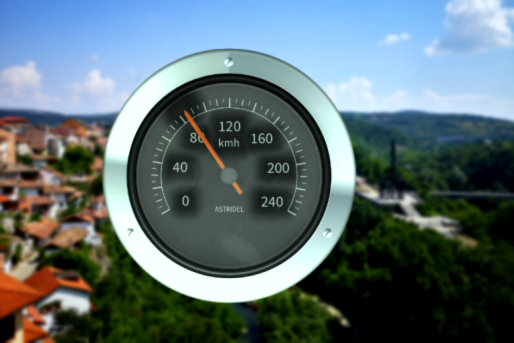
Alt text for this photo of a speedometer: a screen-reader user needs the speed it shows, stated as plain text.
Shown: 85 km/h
